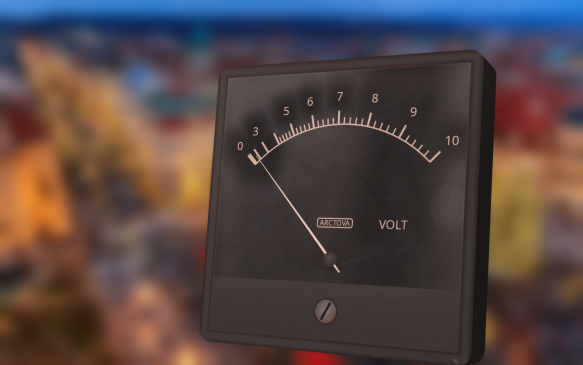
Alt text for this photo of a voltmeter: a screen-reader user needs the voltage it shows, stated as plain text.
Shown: 2 V
